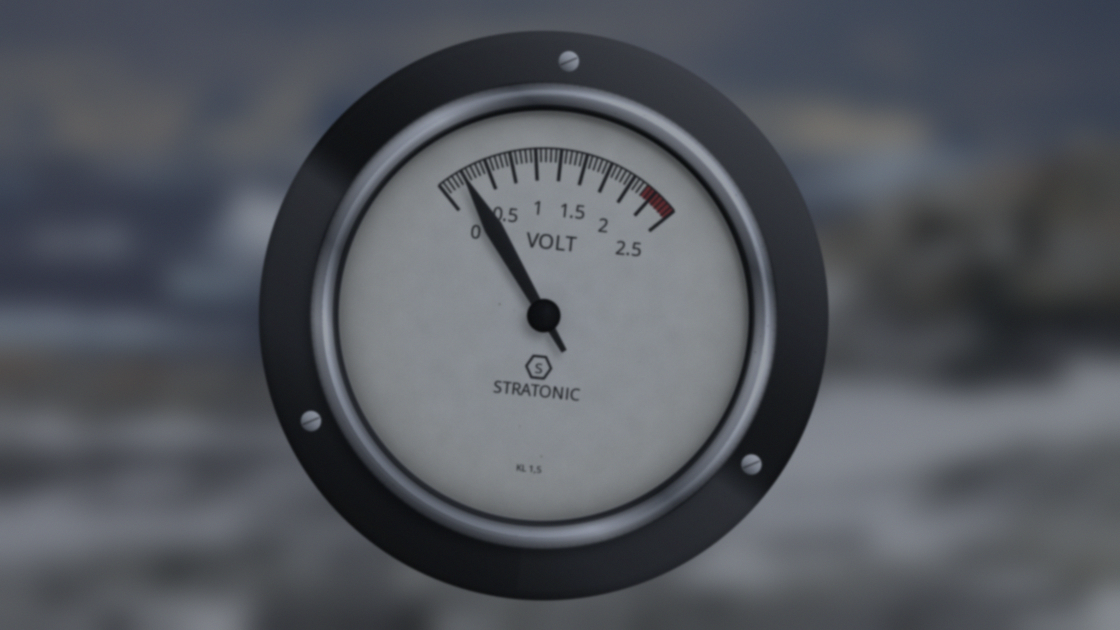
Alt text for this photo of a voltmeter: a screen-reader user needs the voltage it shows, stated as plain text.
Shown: 0.25 V
